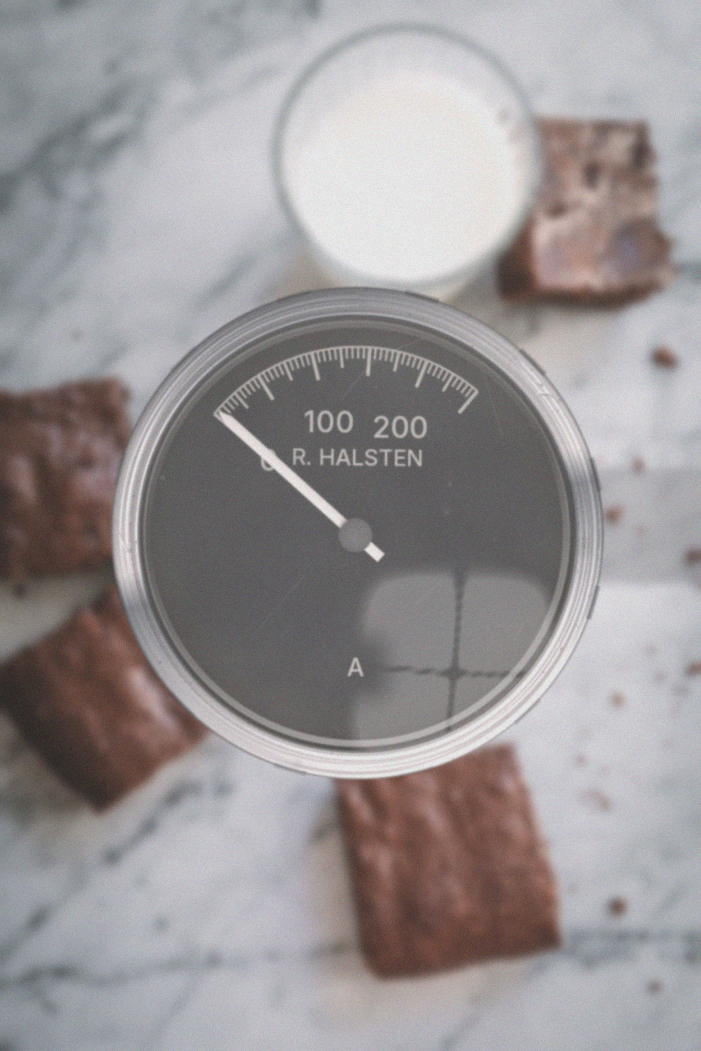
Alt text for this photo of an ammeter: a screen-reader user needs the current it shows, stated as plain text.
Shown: 5 A
